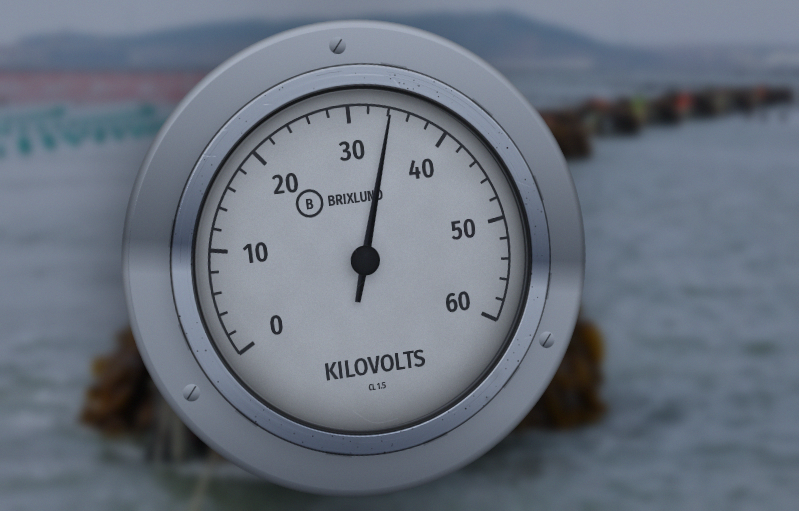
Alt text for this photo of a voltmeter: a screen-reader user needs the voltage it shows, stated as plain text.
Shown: 34 kV
